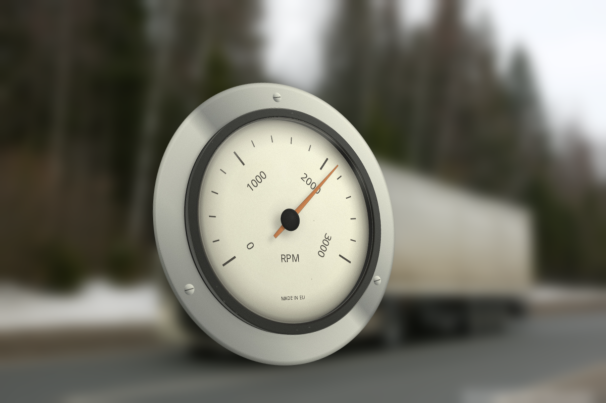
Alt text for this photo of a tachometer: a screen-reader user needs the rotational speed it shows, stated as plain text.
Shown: 2100 rpm
